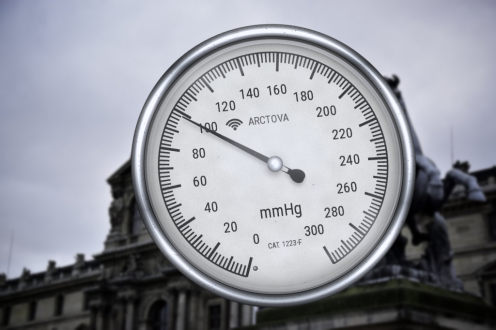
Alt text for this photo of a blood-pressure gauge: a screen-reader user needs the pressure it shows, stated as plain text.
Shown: 98 mmHg
